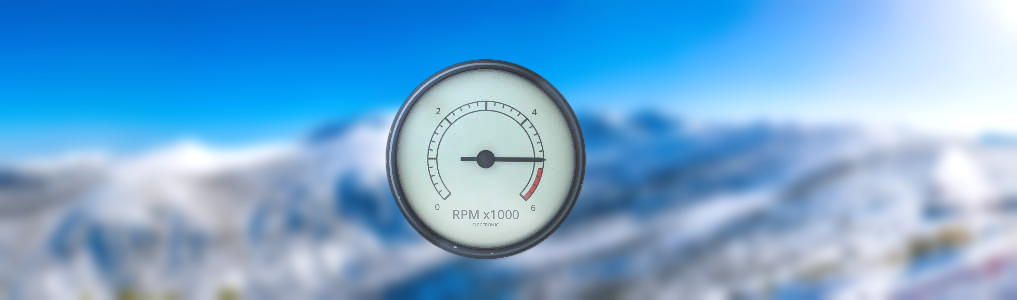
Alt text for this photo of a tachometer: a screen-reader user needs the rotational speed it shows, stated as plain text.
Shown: 5000 rpm
